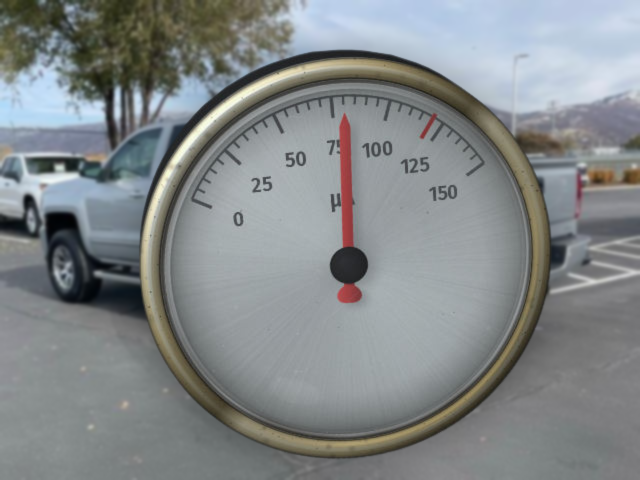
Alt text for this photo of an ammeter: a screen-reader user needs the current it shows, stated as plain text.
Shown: 80 µA
